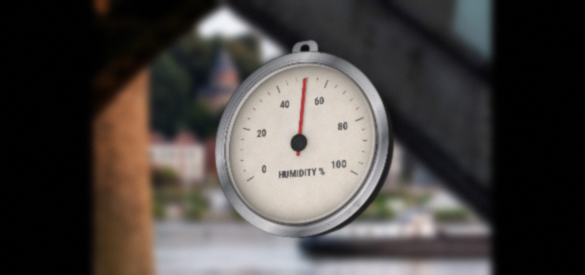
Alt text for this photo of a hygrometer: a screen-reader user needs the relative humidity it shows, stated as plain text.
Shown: 52 %
